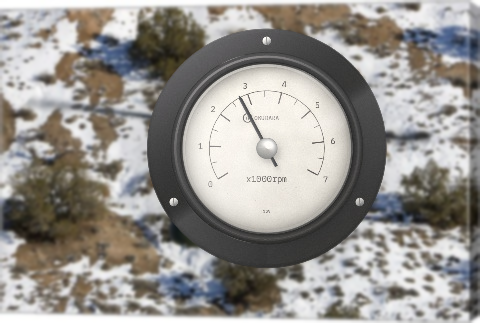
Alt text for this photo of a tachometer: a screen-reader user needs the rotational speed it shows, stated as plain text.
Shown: 2750 rpm
